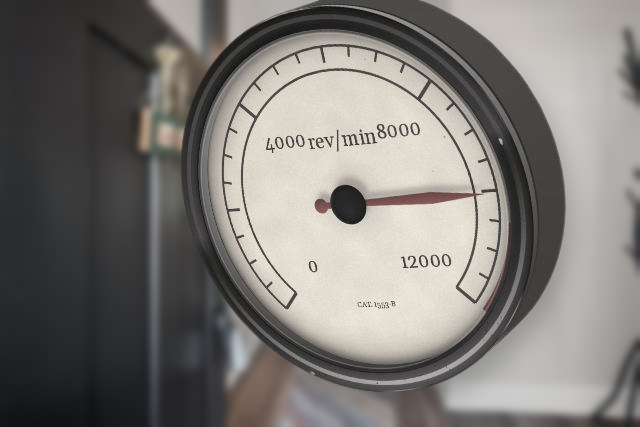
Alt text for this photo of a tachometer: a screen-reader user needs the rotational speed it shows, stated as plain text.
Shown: 10000 rpm
